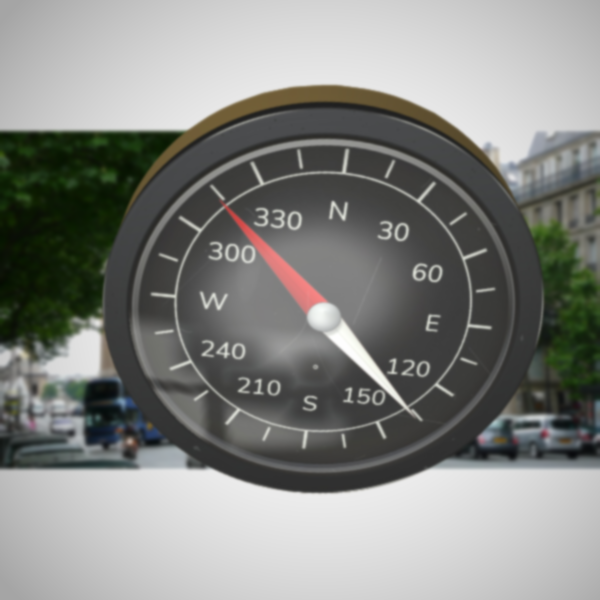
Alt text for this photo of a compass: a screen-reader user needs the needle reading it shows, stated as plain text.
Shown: 315 °
